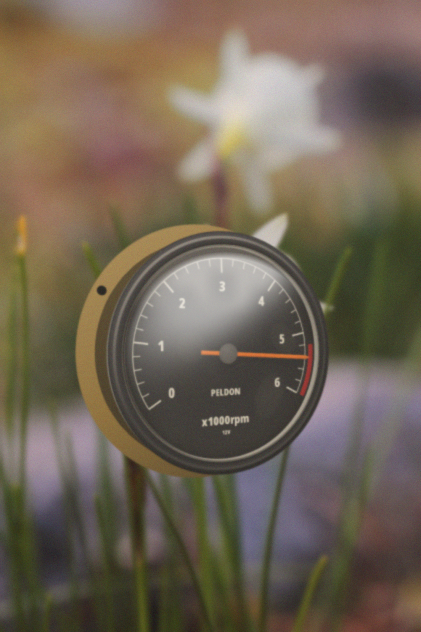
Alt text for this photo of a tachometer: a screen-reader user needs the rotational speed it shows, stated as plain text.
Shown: 5400 rpm
